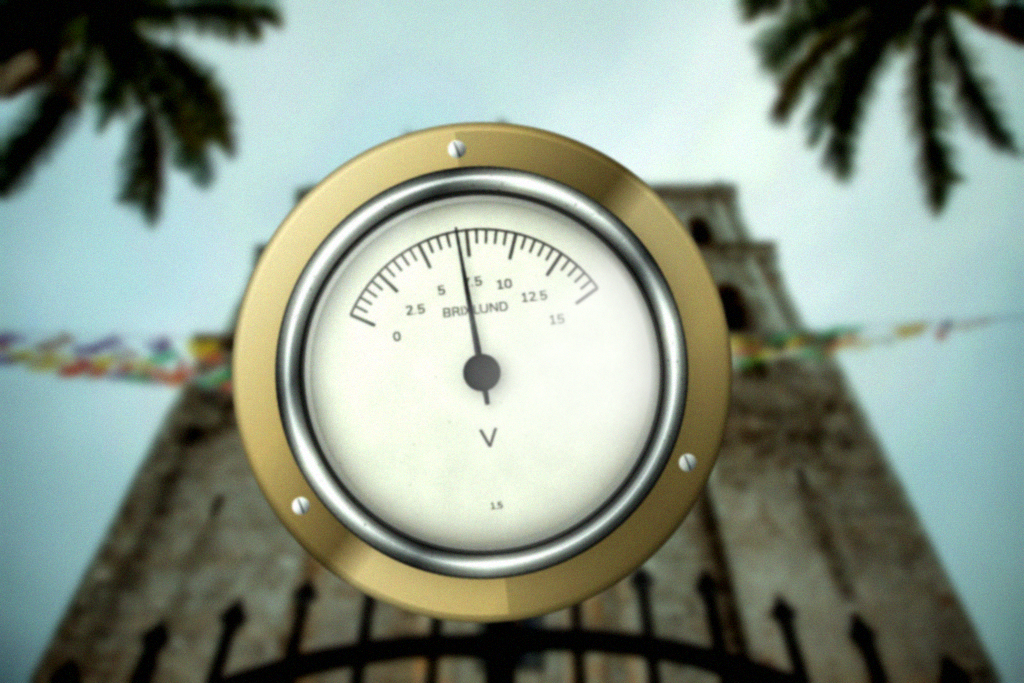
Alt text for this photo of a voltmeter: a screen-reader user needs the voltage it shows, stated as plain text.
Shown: 7 V
